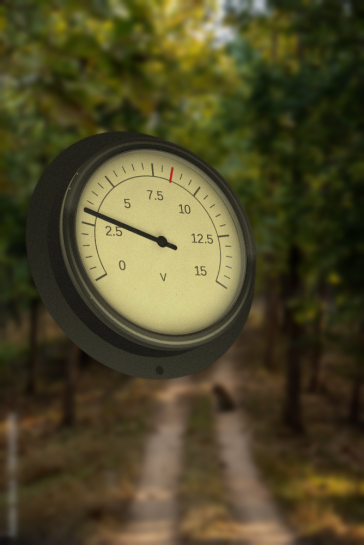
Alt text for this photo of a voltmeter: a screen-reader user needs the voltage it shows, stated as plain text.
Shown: 3 V
